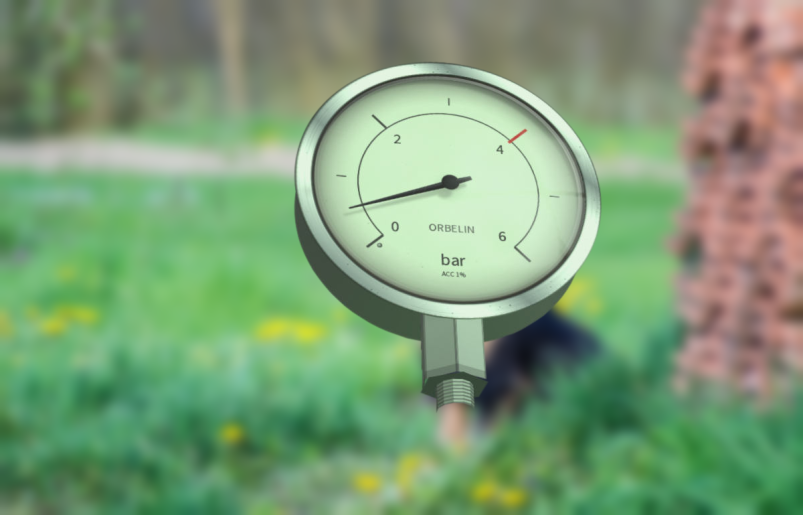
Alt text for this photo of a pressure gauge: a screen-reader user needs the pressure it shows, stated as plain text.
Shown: 0.5 bar
